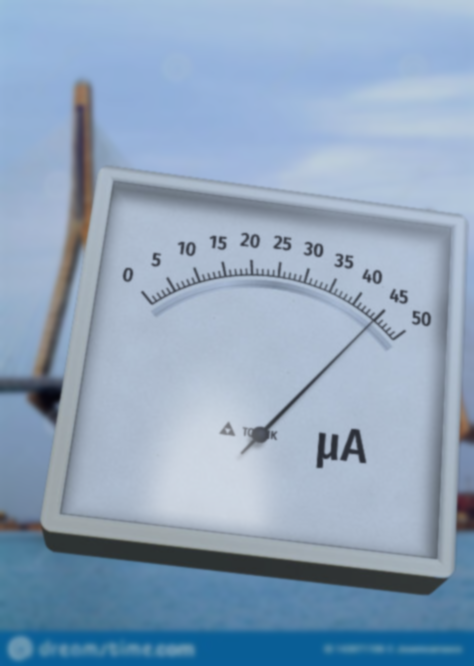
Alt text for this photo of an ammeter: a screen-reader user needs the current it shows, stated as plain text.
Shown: 45 µA
